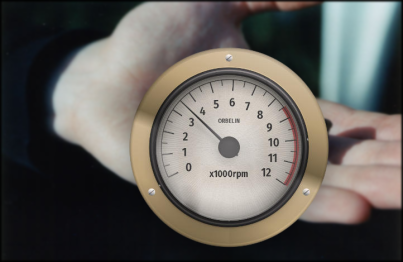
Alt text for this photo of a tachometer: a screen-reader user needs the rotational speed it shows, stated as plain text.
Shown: 3500 rpm
